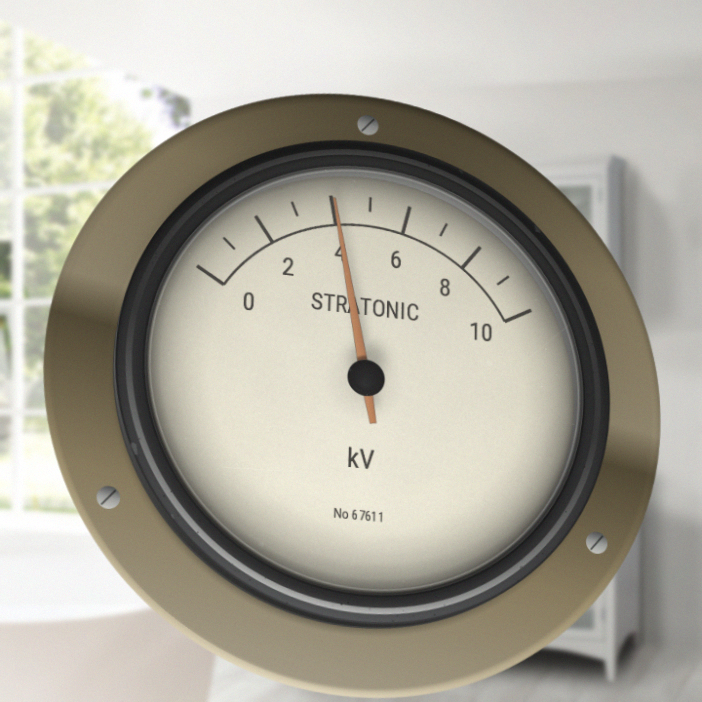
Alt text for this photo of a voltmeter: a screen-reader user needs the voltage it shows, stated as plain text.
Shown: 4 kV
